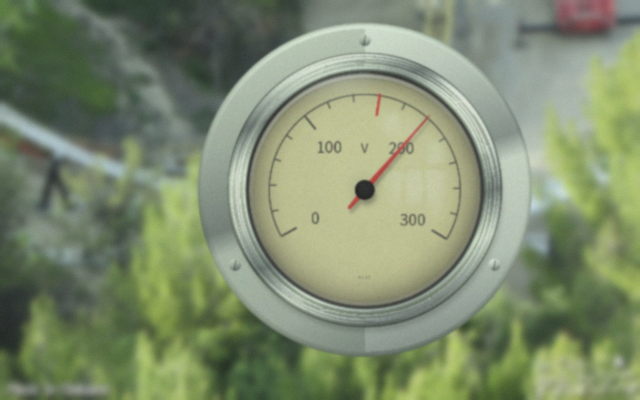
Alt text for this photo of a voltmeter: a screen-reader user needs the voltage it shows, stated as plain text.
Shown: 200 V
